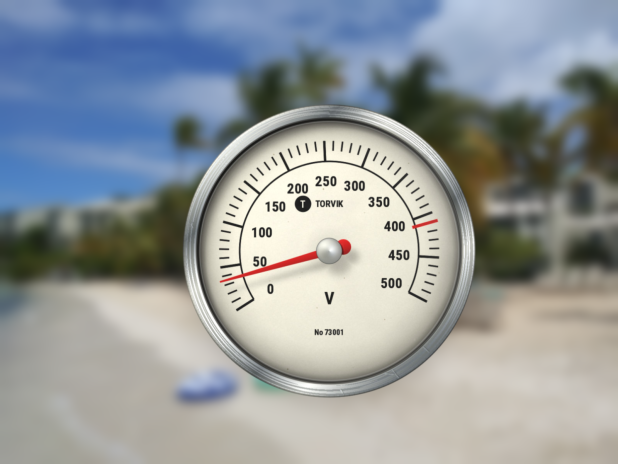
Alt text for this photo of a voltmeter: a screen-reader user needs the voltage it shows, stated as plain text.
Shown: 35 V
